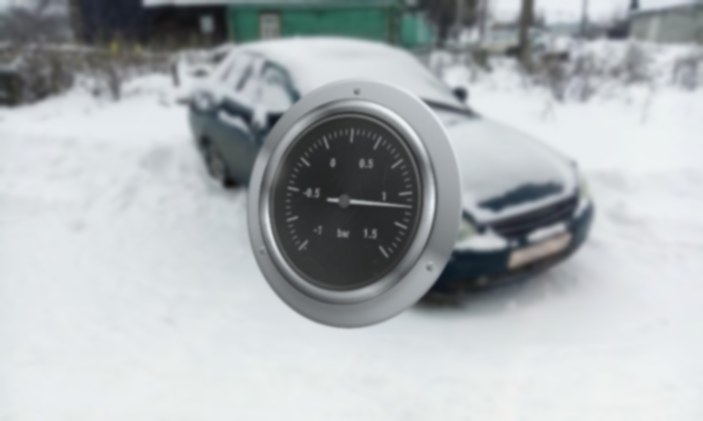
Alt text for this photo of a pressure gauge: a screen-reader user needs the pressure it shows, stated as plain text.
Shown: 1.1 bar
